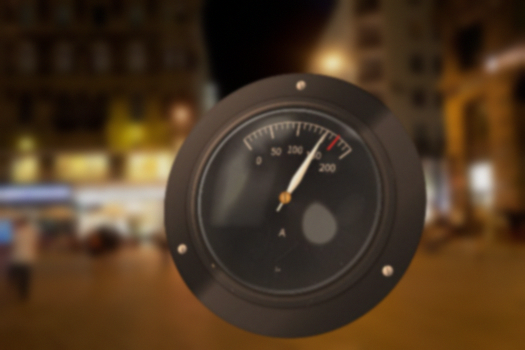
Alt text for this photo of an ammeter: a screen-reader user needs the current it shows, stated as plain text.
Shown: 150 A
